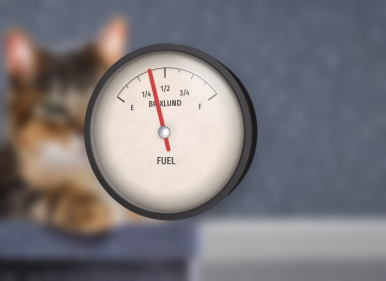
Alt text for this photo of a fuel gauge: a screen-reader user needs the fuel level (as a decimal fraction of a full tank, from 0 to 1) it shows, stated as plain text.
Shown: 0.375
